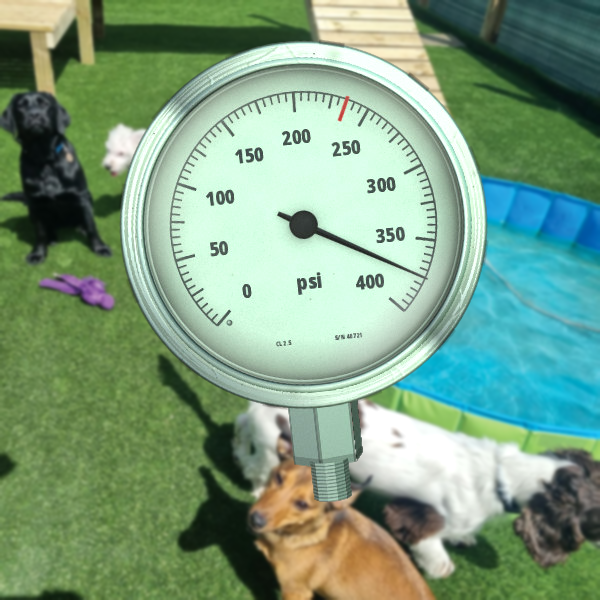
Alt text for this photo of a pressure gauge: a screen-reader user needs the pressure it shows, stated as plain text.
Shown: 375 psi
